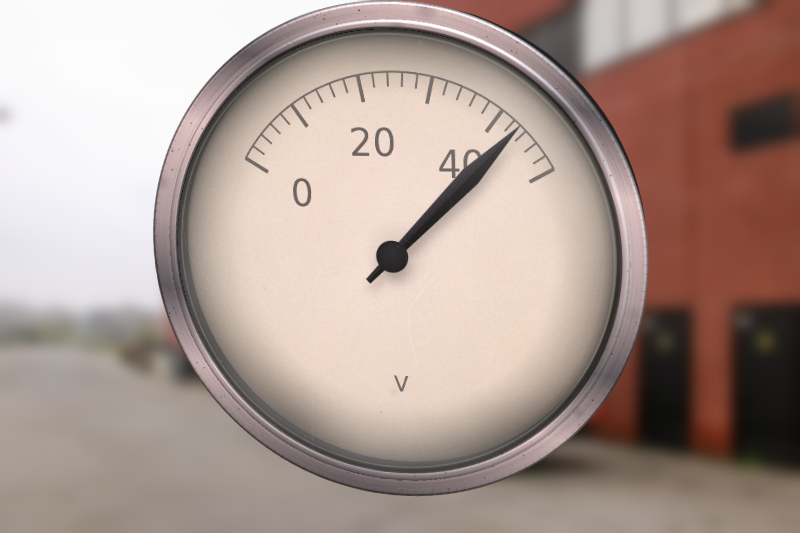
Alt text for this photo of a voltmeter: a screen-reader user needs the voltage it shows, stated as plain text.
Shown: 43 V
